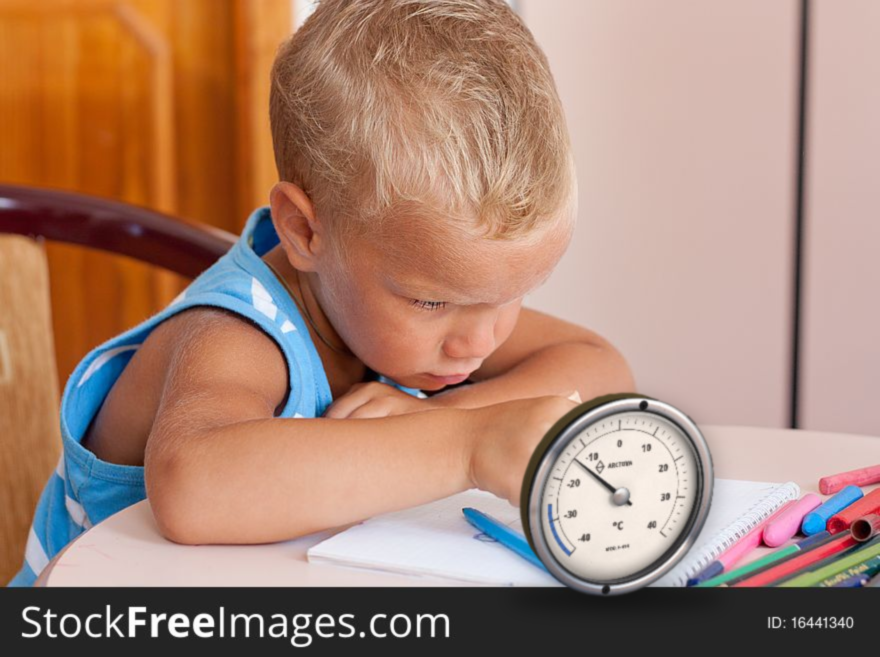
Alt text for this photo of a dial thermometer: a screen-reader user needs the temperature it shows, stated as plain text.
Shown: -14 °C
